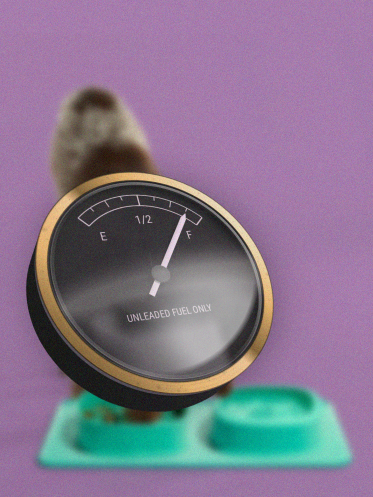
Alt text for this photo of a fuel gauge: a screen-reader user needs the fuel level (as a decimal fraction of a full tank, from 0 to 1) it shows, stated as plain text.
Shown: 0.875
